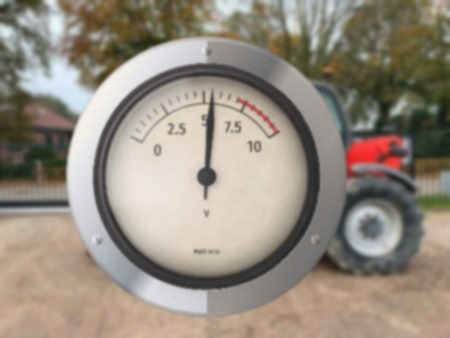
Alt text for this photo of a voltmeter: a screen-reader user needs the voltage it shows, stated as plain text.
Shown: 5.5 V
